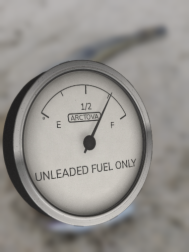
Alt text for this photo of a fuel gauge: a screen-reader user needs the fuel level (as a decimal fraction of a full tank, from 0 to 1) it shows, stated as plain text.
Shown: 0.75
